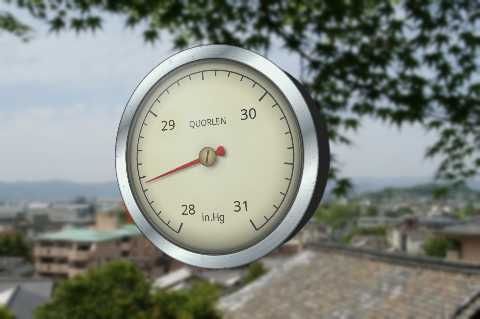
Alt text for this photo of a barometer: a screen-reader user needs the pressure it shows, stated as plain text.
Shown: 28.45 inHg
